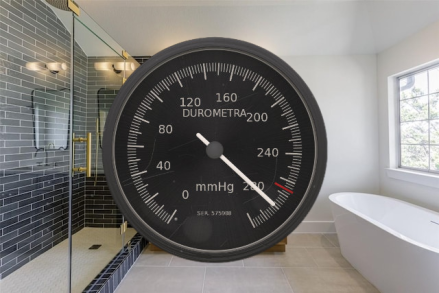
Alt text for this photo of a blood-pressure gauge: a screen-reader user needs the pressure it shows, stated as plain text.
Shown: 280 mmHg
